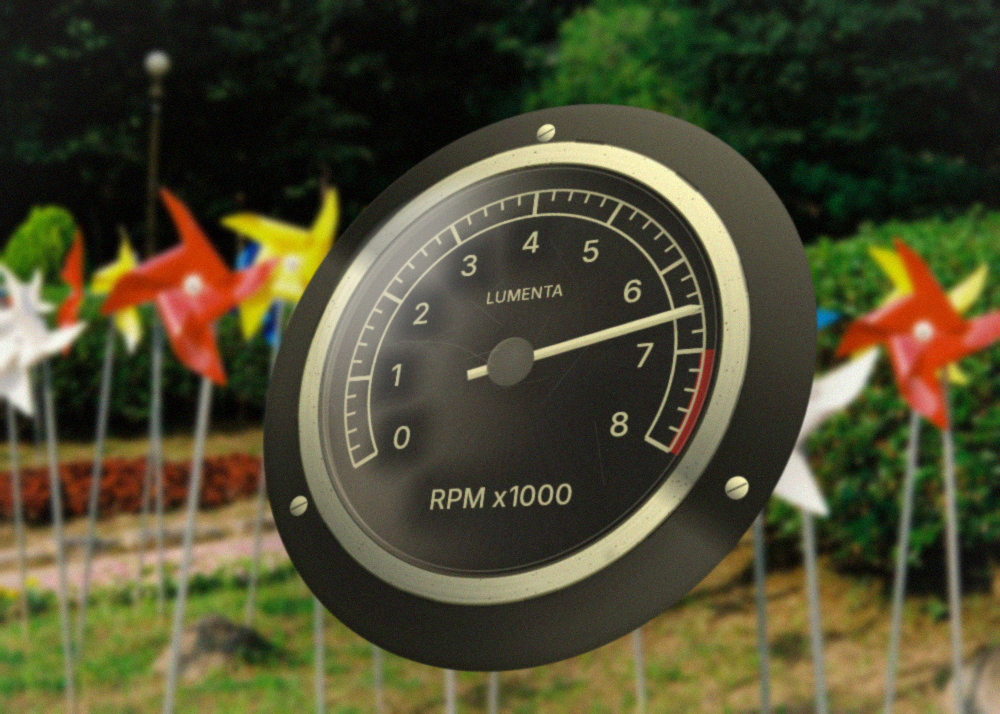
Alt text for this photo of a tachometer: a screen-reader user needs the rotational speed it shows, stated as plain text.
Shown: 6600 rpm
